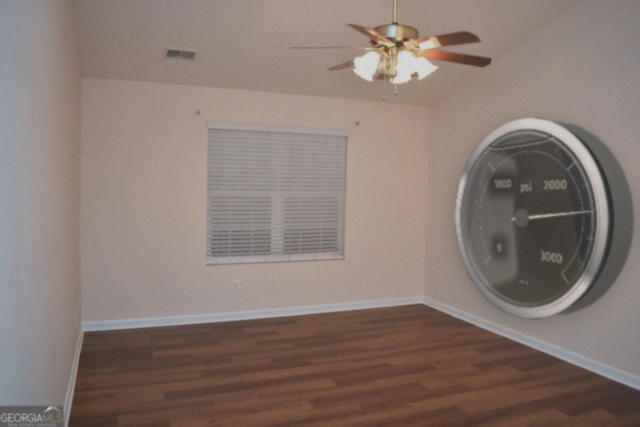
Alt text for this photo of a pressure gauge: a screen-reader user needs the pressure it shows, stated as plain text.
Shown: 2400 psi
